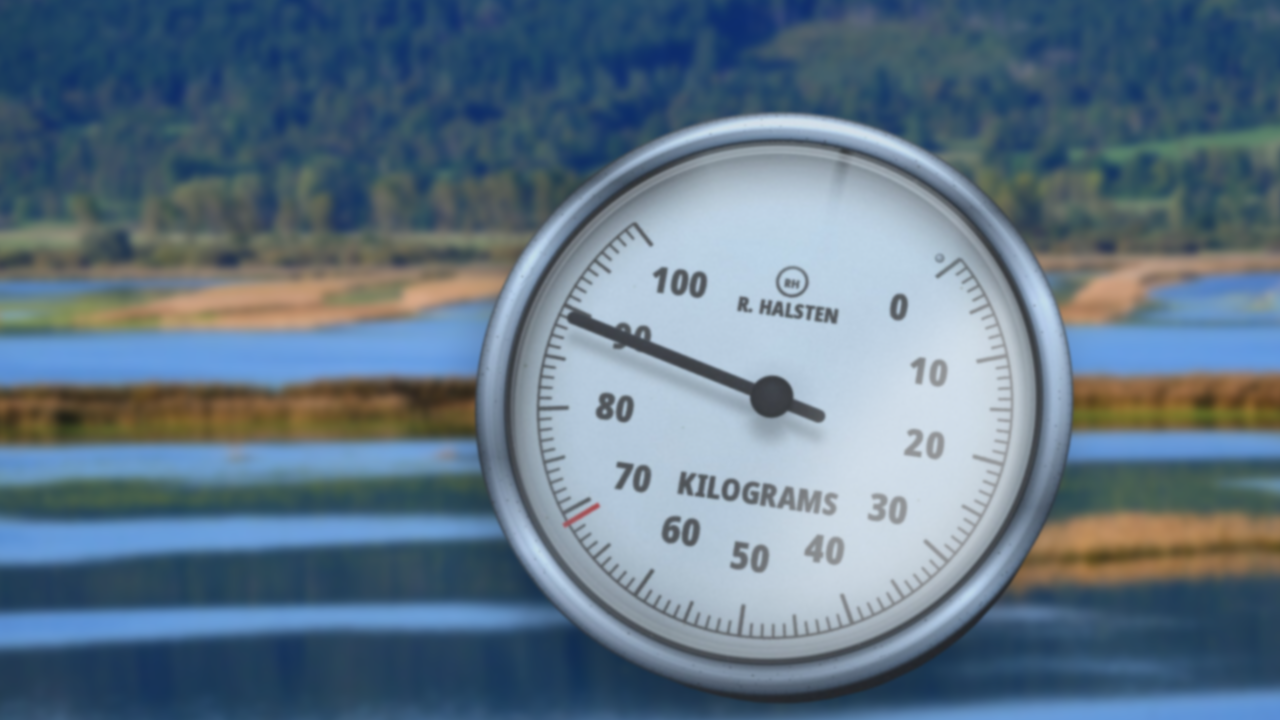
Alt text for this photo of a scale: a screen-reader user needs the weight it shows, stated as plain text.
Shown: 89 kg
